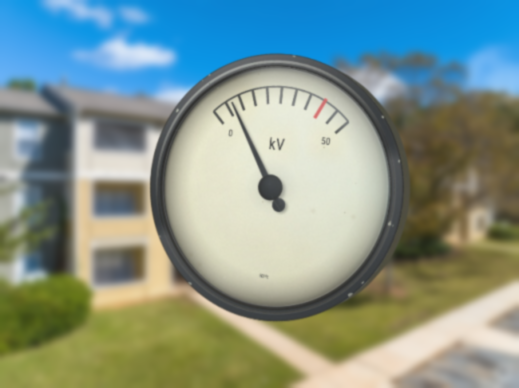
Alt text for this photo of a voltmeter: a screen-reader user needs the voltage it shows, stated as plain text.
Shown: 7.5 kV
